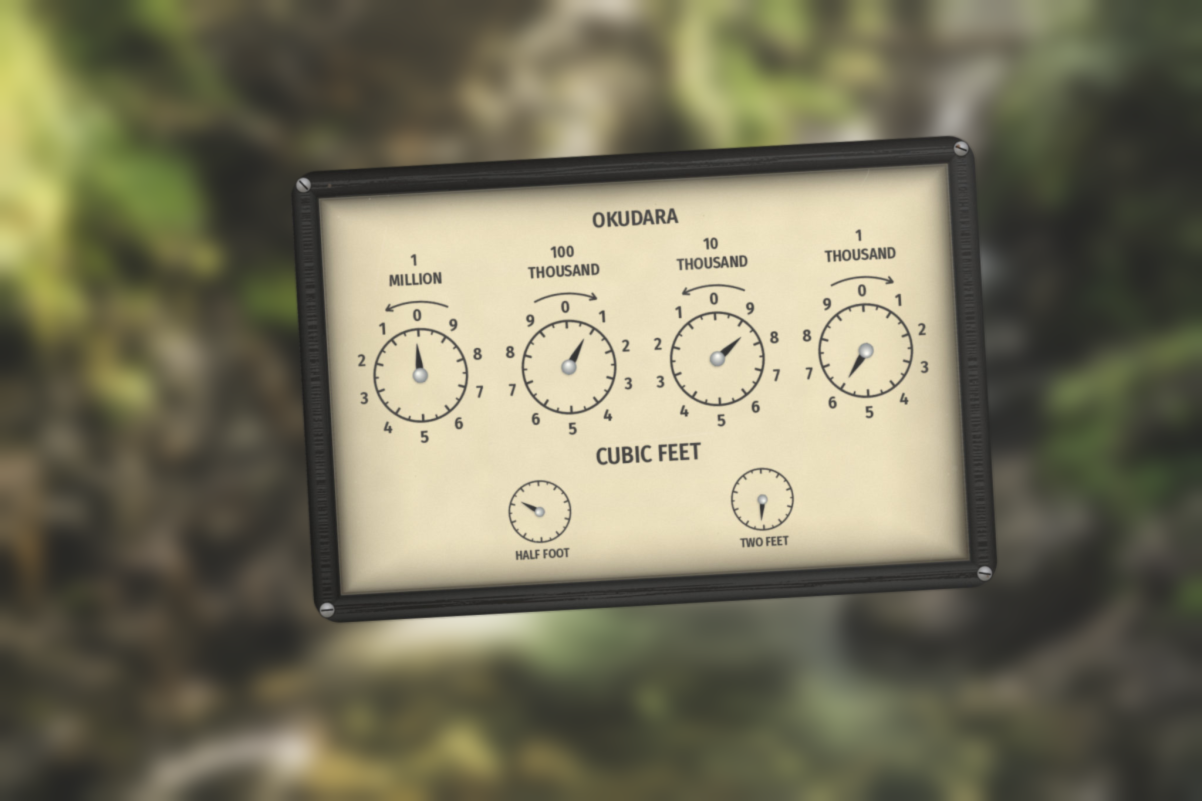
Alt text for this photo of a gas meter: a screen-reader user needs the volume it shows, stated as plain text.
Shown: 8600 ft³
